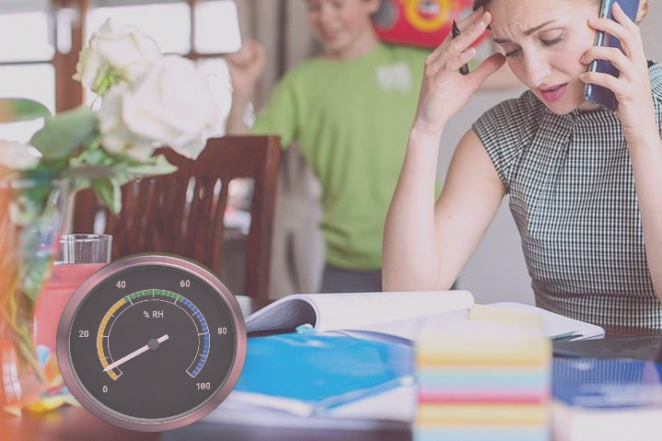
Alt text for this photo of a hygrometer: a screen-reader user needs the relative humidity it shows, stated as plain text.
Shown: 6 %
